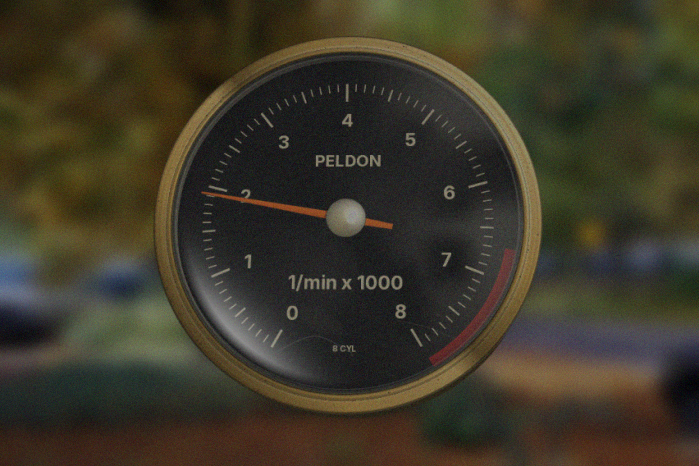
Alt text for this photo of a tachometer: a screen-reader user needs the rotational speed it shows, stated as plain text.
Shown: 1900 rpm
